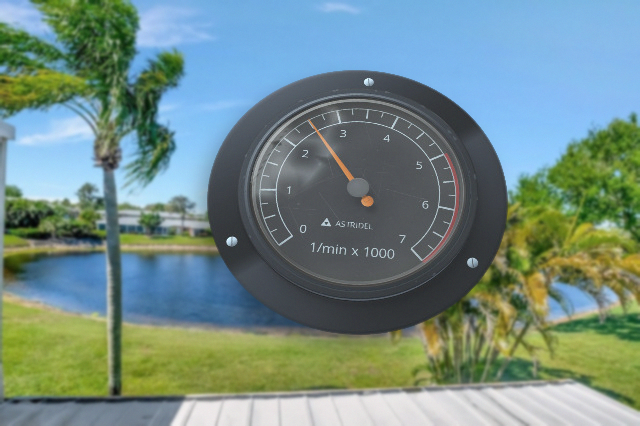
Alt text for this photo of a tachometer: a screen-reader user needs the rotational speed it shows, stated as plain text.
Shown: 2500 rpm
